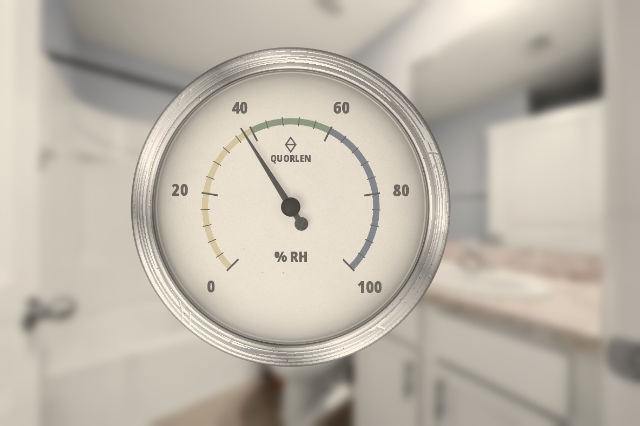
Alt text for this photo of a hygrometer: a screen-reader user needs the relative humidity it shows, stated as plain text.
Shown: 38 %
